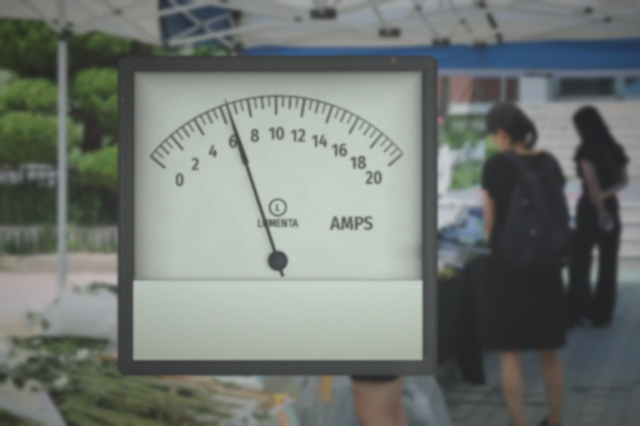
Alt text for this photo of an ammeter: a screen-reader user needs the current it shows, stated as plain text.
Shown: 6.5 A
